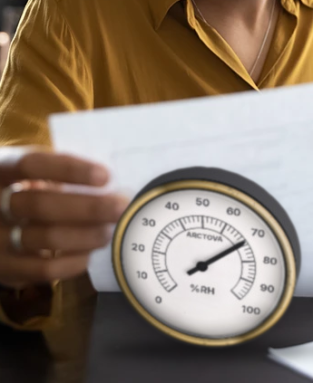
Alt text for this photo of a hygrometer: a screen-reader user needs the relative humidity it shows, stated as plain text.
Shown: 70 %
